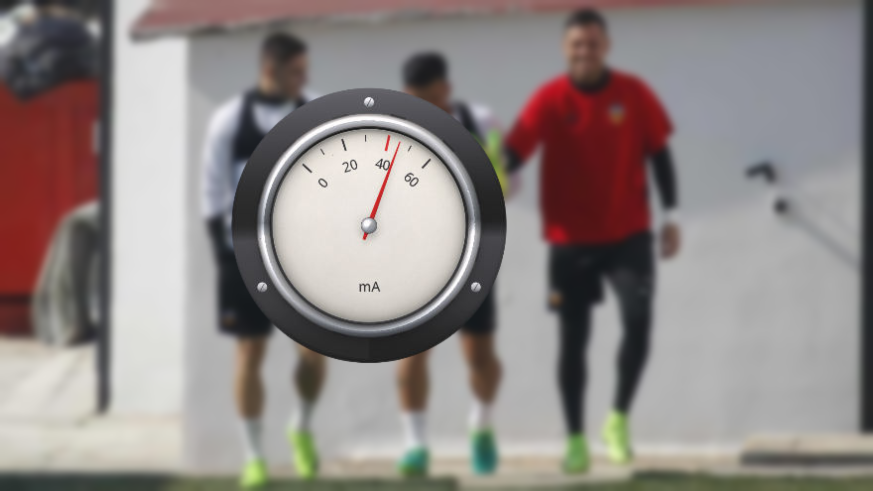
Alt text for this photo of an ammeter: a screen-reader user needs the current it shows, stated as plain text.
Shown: 45 mA
